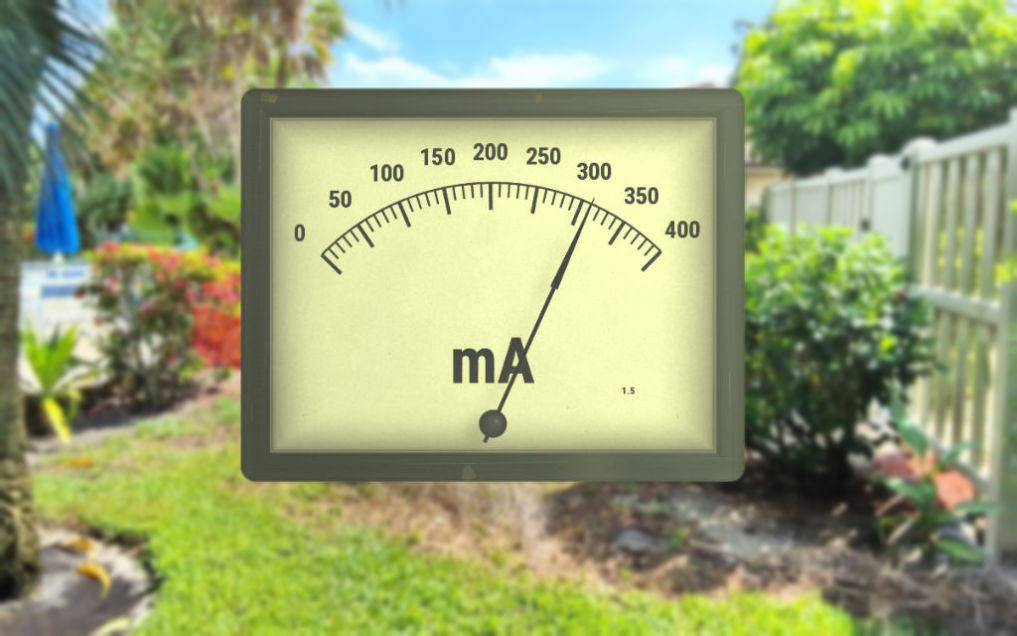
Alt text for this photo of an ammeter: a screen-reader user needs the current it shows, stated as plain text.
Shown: 310 mA
